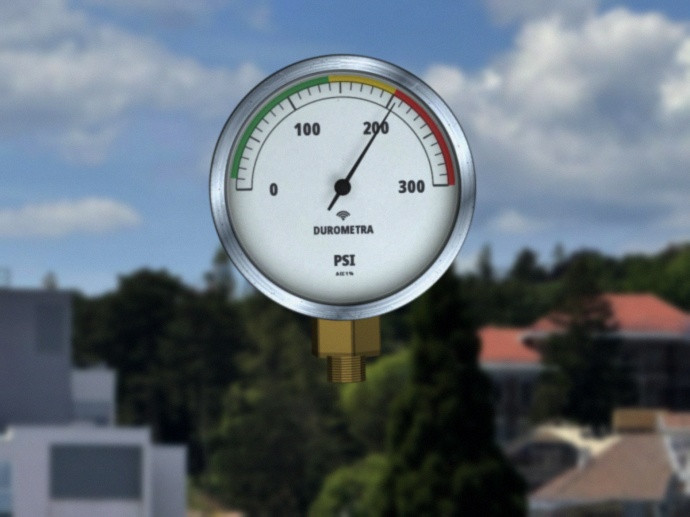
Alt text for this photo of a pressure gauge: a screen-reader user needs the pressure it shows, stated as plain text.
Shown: 205 psi
